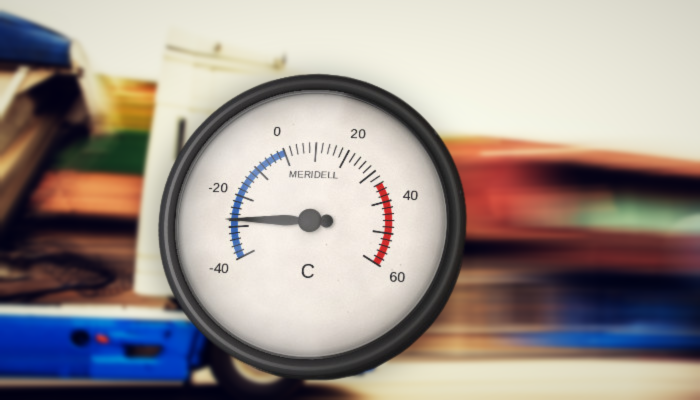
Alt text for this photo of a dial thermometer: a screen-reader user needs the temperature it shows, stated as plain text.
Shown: -28 °C
